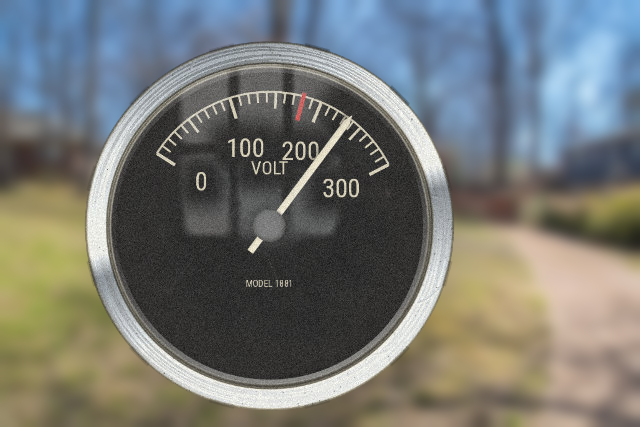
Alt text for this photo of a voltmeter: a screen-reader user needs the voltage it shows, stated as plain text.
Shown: 235 V
